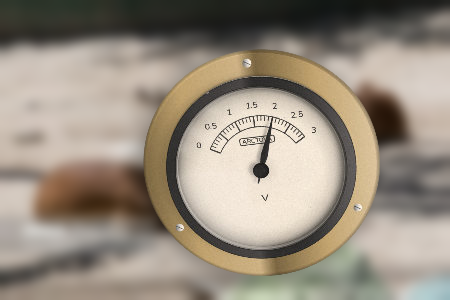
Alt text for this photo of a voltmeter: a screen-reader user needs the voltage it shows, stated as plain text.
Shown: 2 V
